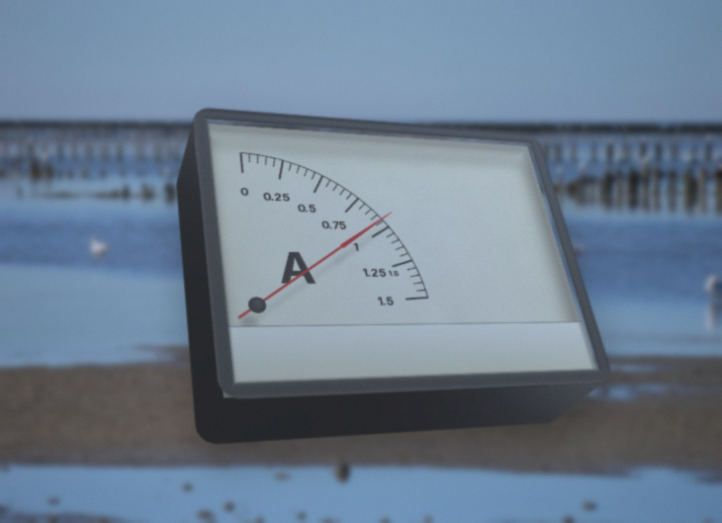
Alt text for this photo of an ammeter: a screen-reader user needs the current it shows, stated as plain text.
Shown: 0.95 A
